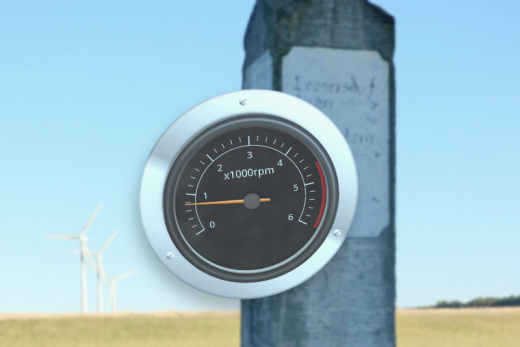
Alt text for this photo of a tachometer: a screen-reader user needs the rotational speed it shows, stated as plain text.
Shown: 800 rpm
